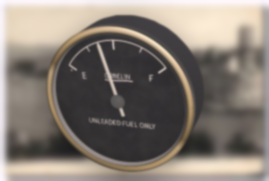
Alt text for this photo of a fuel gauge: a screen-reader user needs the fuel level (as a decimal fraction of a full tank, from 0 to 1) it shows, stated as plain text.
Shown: 0.375
